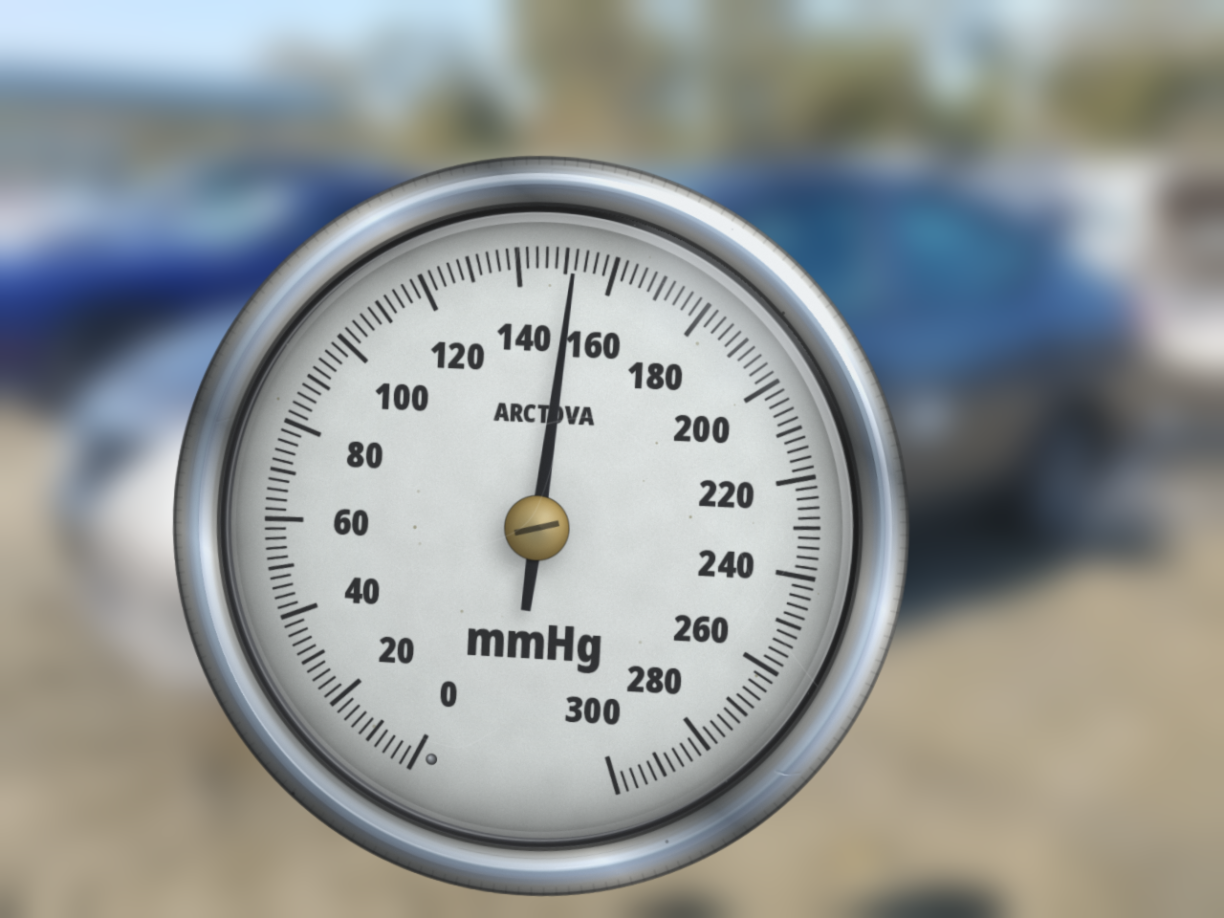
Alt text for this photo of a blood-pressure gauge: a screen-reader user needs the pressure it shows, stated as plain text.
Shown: 152 mmHg
